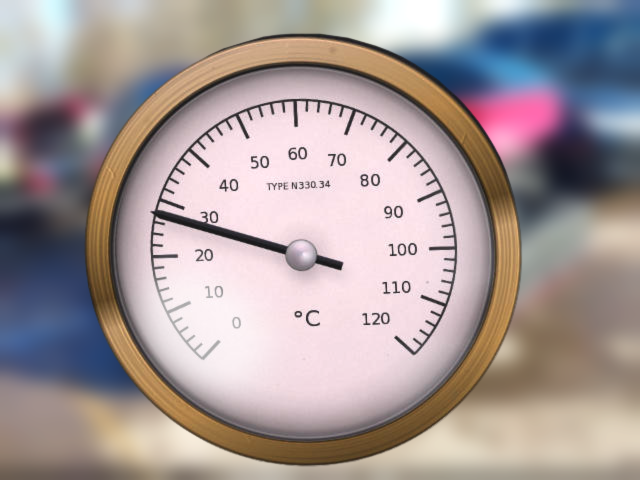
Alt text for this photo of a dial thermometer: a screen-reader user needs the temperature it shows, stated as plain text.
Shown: 28 °C
